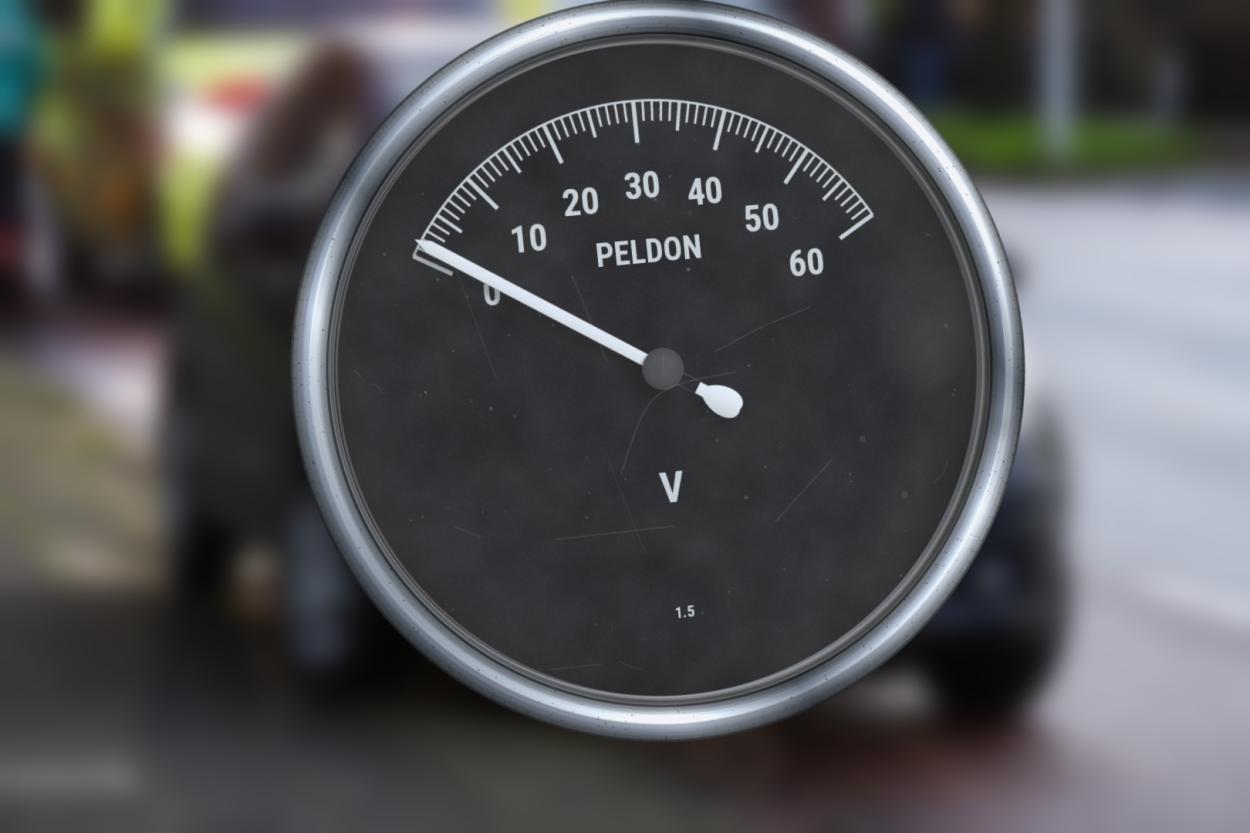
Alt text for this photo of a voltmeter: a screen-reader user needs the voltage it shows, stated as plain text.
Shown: 1.5 V
